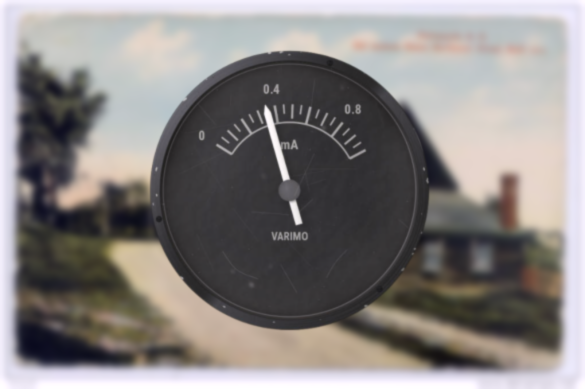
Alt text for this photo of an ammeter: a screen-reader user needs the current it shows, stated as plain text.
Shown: 0.35 mA
